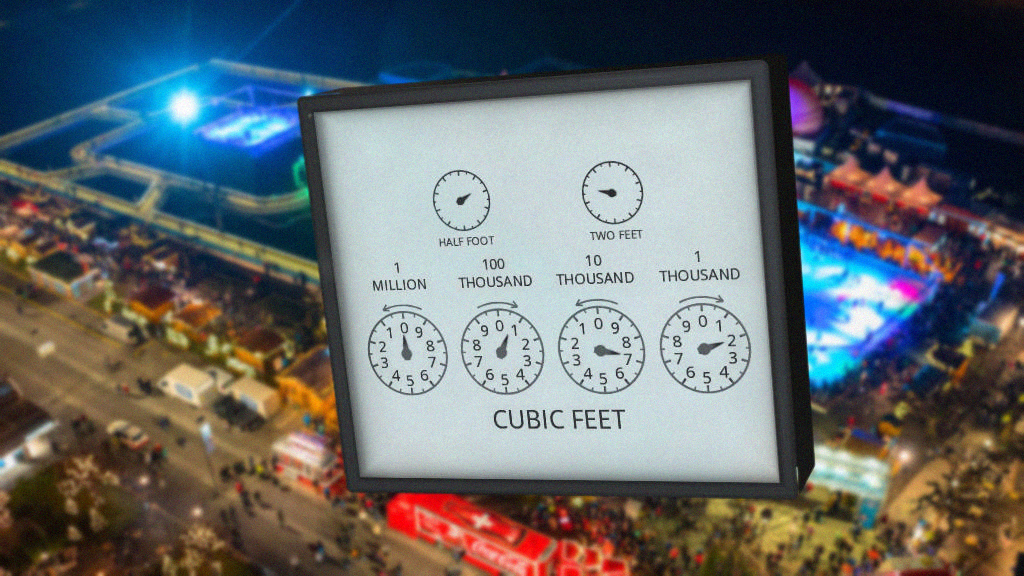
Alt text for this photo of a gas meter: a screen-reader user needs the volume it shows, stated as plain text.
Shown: 7200 ft³
